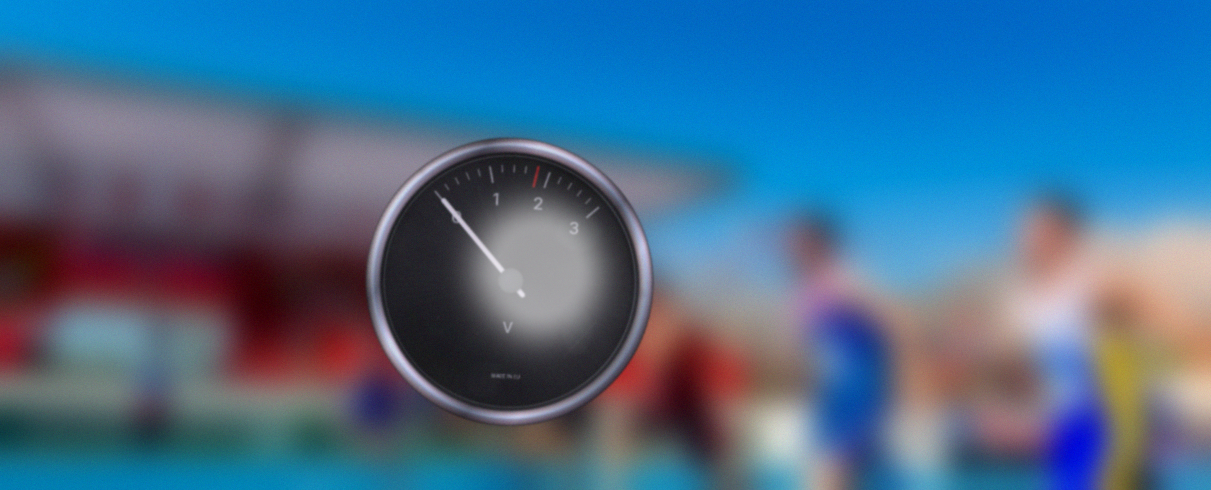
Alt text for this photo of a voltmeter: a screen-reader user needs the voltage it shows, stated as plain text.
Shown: 0 V
